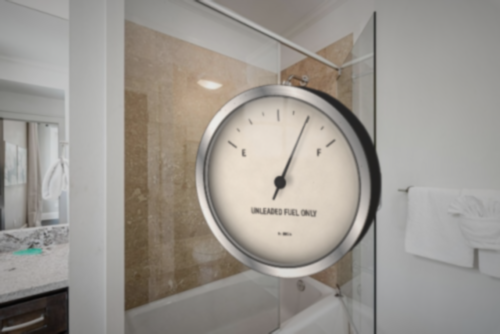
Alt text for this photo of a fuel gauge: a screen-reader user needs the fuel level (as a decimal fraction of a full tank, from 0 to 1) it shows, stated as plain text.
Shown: 0.75
